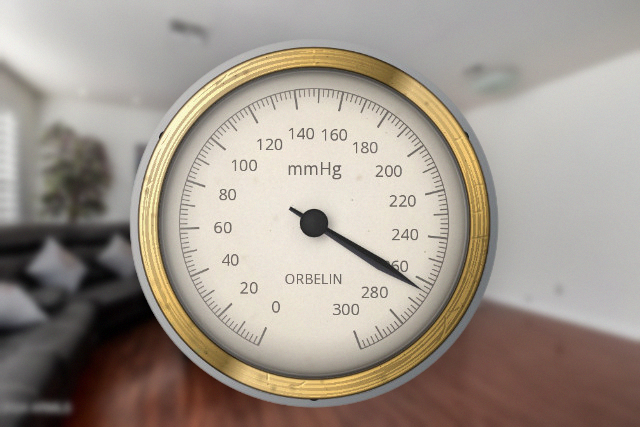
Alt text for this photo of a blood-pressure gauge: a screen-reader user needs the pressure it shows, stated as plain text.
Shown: 264 mmHg
